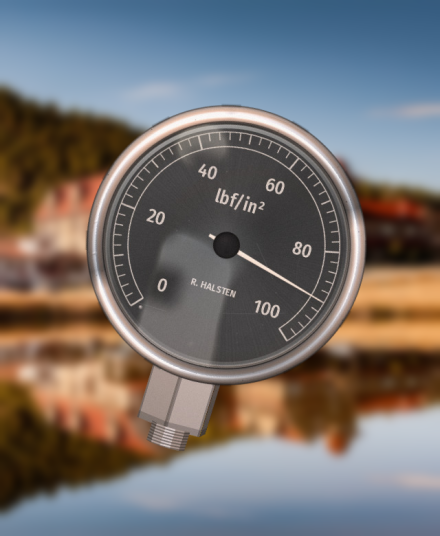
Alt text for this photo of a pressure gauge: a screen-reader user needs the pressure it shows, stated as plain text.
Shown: 90 psi
